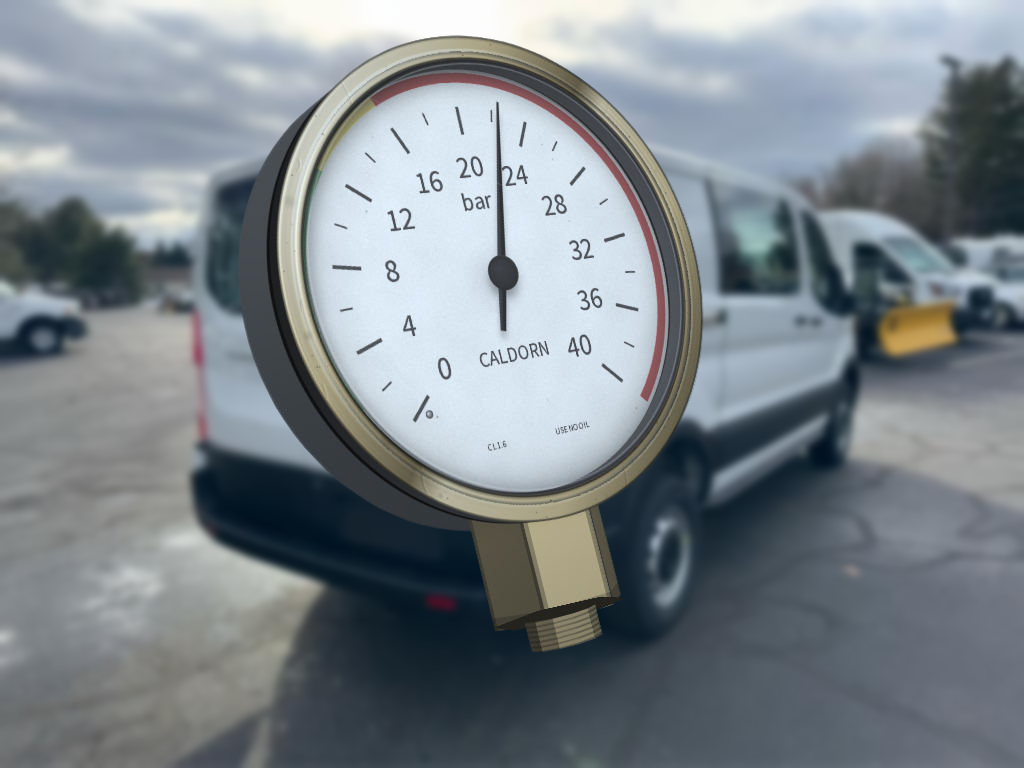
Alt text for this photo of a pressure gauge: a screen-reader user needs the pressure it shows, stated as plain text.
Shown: 22 bar
